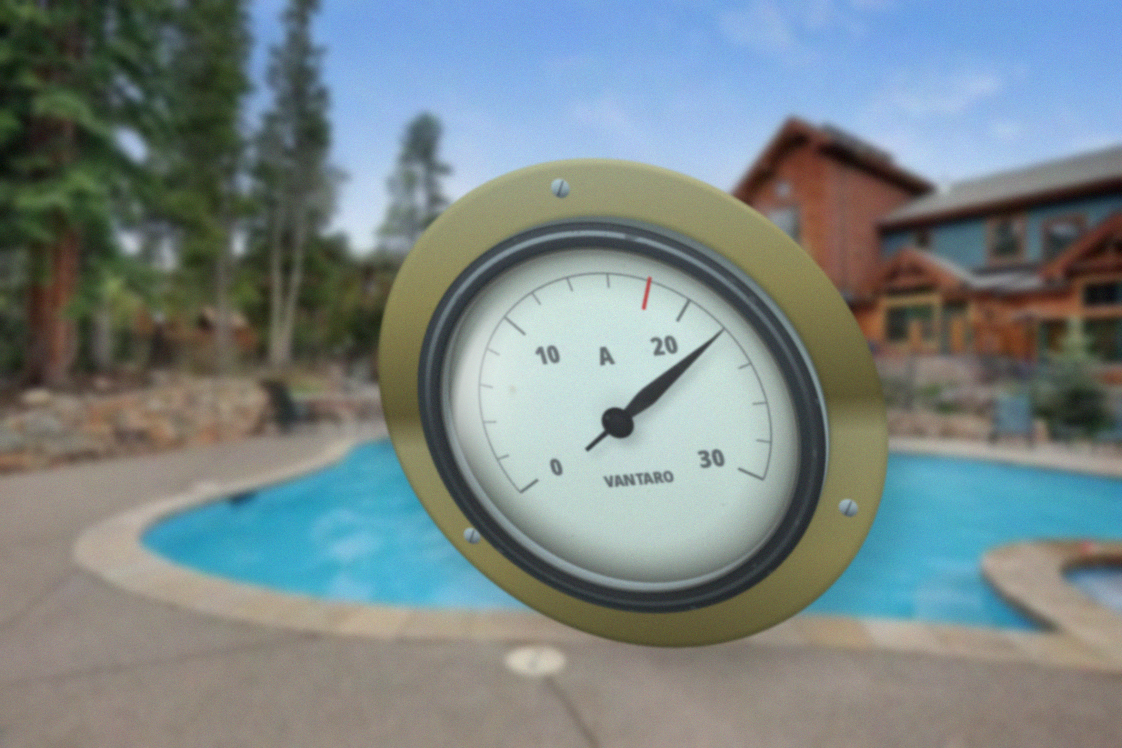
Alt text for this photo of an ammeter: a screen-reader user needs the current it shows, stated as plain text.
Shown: 22 A
